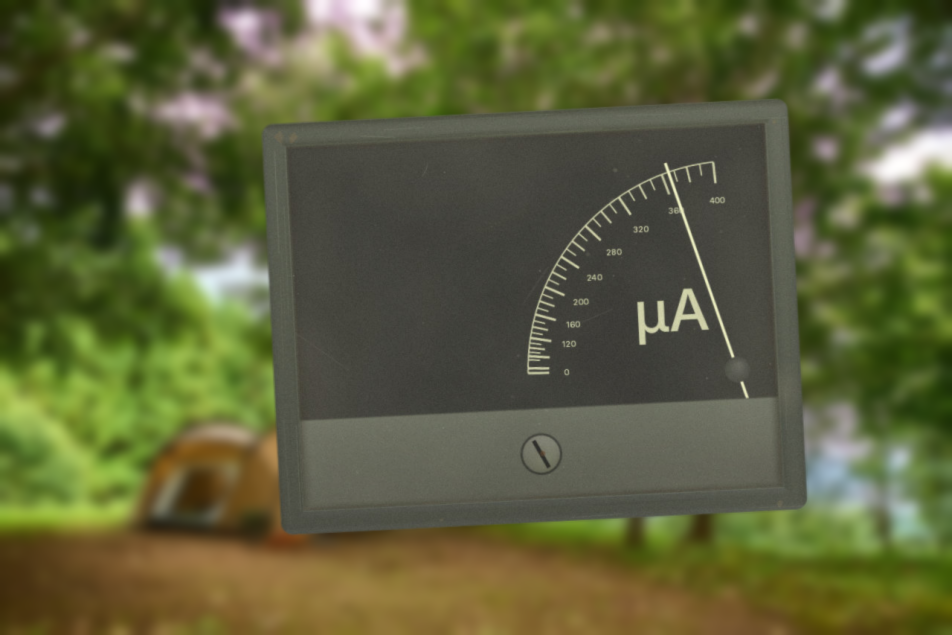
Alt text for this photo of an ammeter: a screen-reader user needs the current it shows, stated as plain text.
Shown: 365 µA
